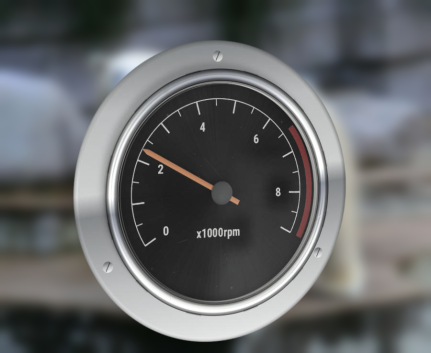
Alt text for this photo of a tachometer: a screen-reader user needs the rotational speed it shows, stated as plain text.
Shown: 2250 rpm
